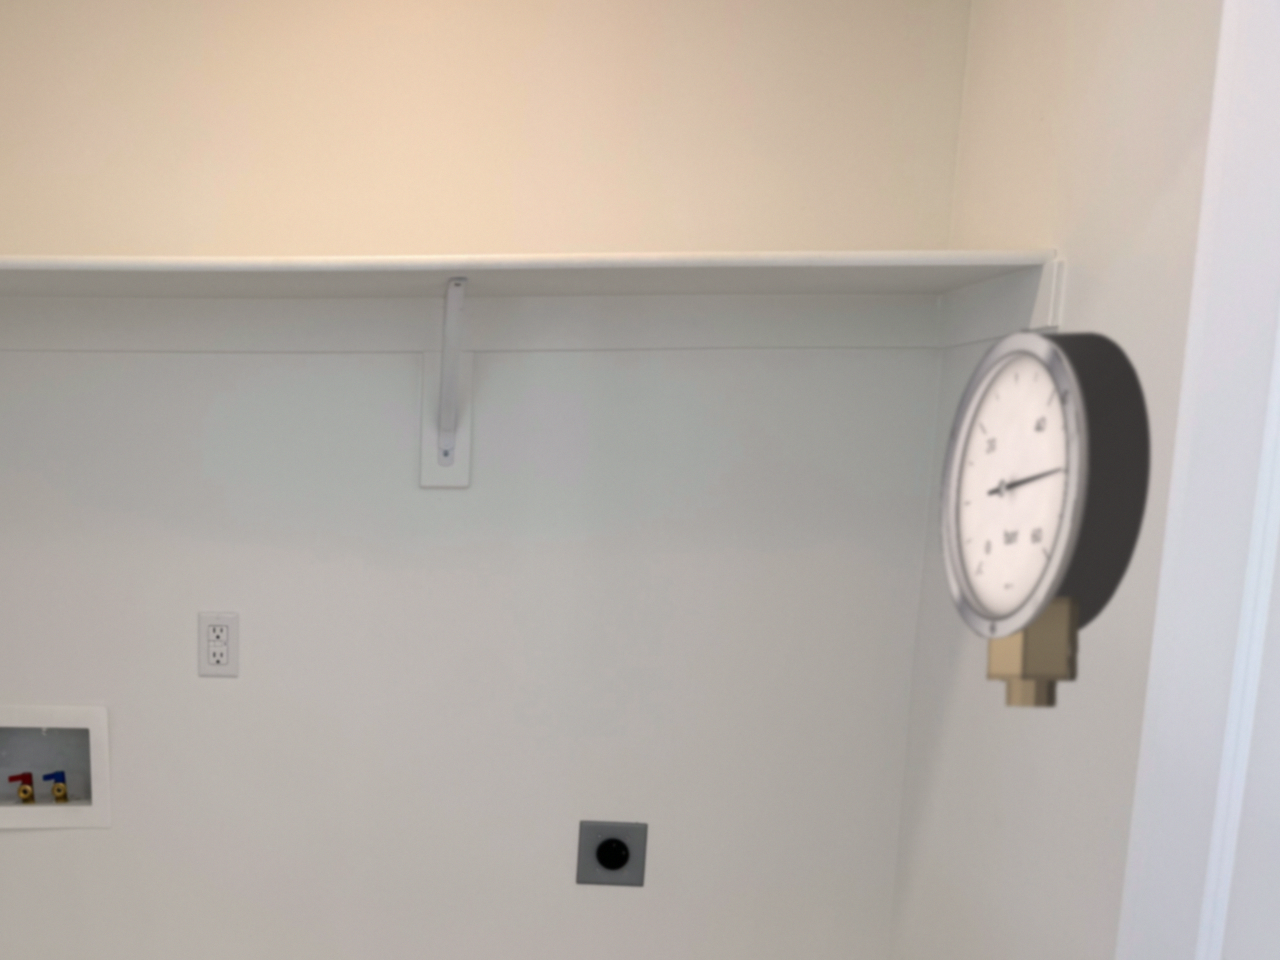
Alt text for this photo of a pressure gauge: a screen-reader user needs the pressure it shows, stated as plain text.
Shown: 50 bar
